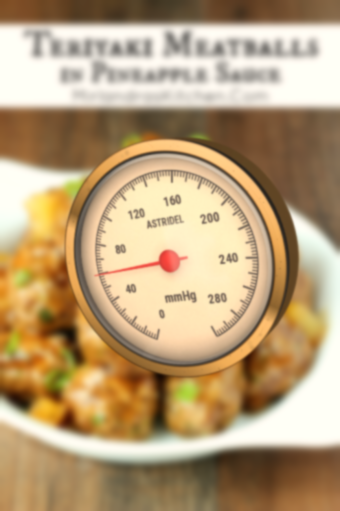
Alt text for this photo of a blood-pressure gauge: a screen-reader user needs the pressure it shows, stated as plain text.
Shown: 60 mmHg
